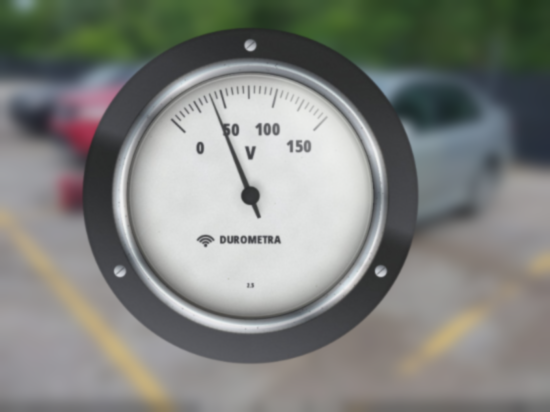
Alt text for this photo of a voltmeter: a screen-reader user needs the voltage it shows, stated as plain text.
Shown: 40 V
